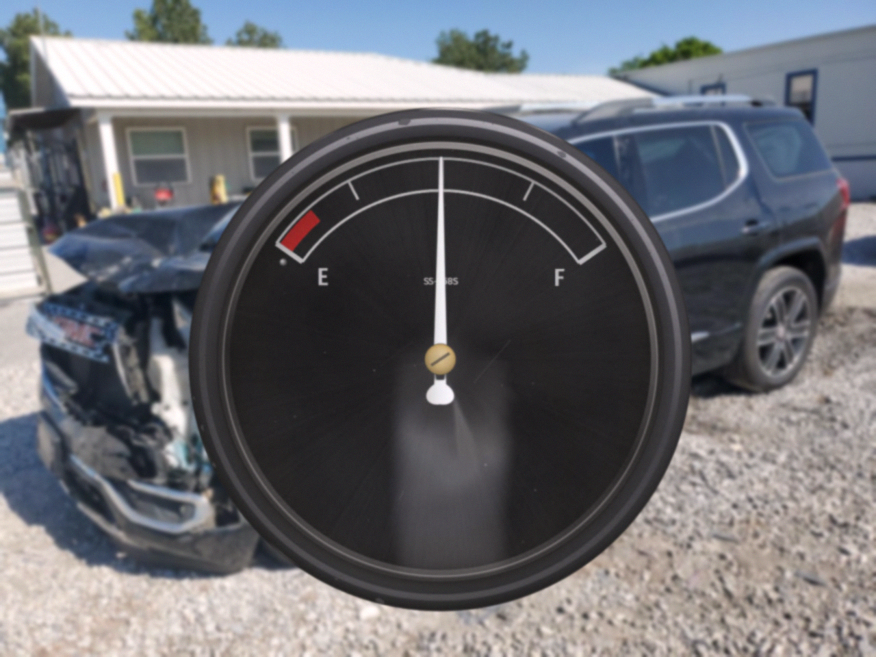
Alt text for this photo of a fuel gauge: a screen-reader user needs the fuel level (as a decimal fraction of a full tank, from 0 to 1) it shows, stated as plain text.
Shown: 0.5
